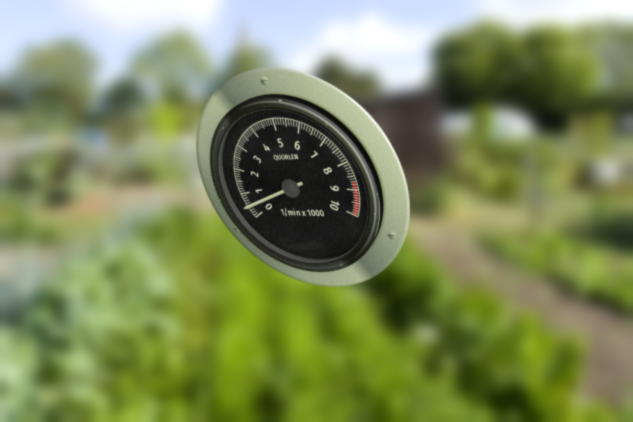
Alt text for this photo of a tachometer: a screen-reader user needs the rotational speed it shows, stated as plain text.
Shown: 500 rpm
